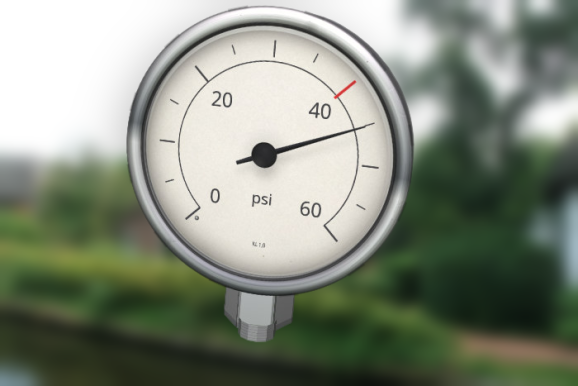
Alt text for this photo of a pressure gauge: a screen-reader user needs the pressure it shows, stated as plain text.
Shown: 45 psi
